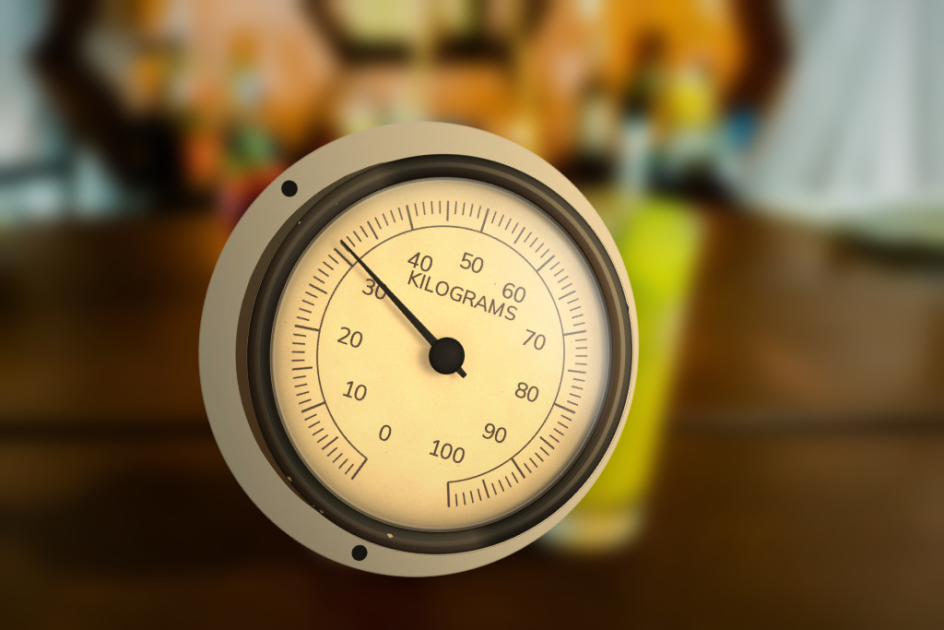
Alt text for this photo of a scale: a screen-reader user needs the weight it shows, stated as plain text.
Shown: 31 kg
